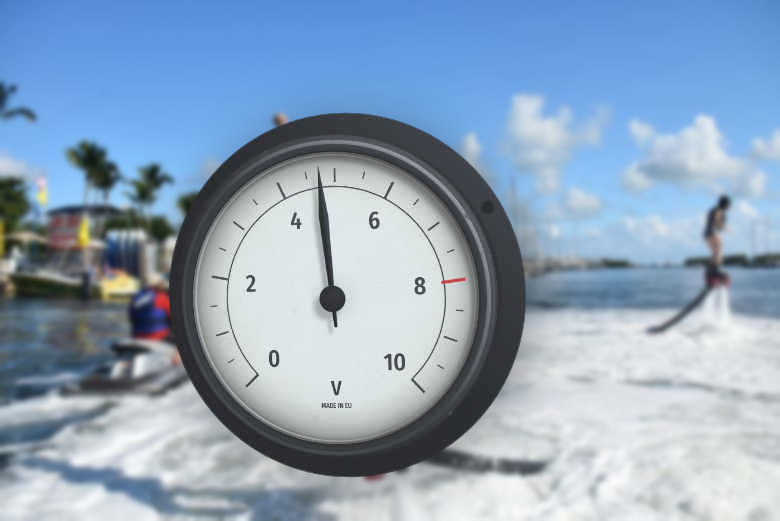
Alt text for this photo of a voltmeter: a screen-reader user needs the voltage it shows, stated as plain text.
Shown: 4.75 V
